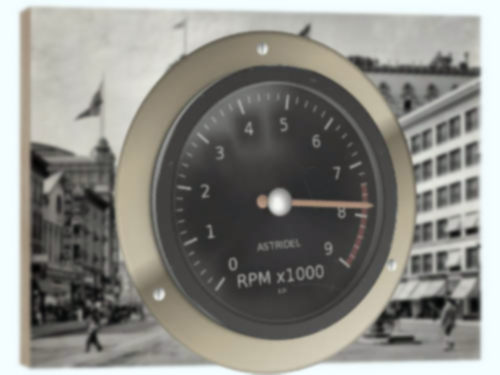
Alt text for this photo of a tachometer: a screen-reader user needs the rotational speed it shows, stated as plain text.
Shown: 7800 rpm
